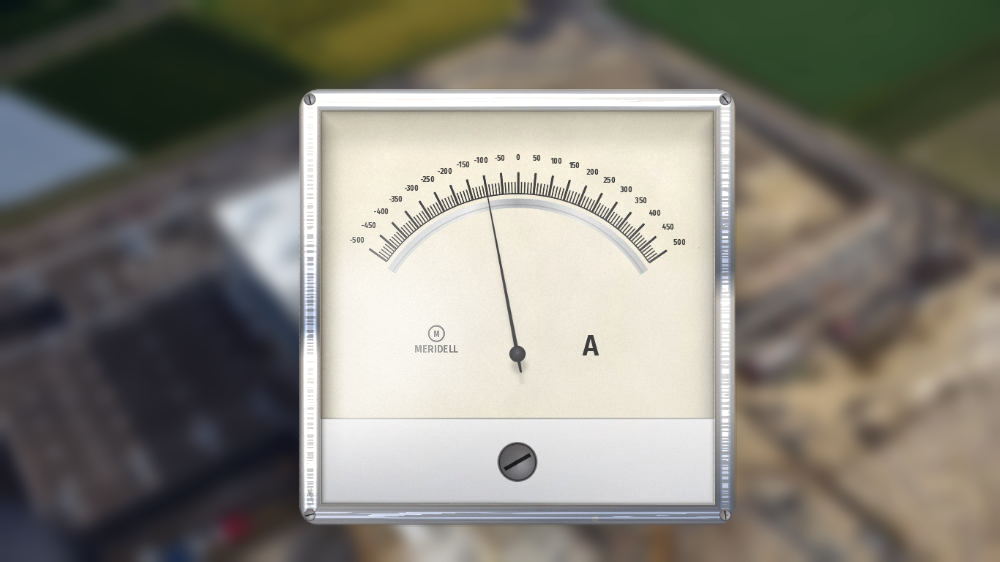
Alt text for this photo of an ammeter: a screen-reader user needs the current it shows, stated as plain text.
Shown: -100 A
